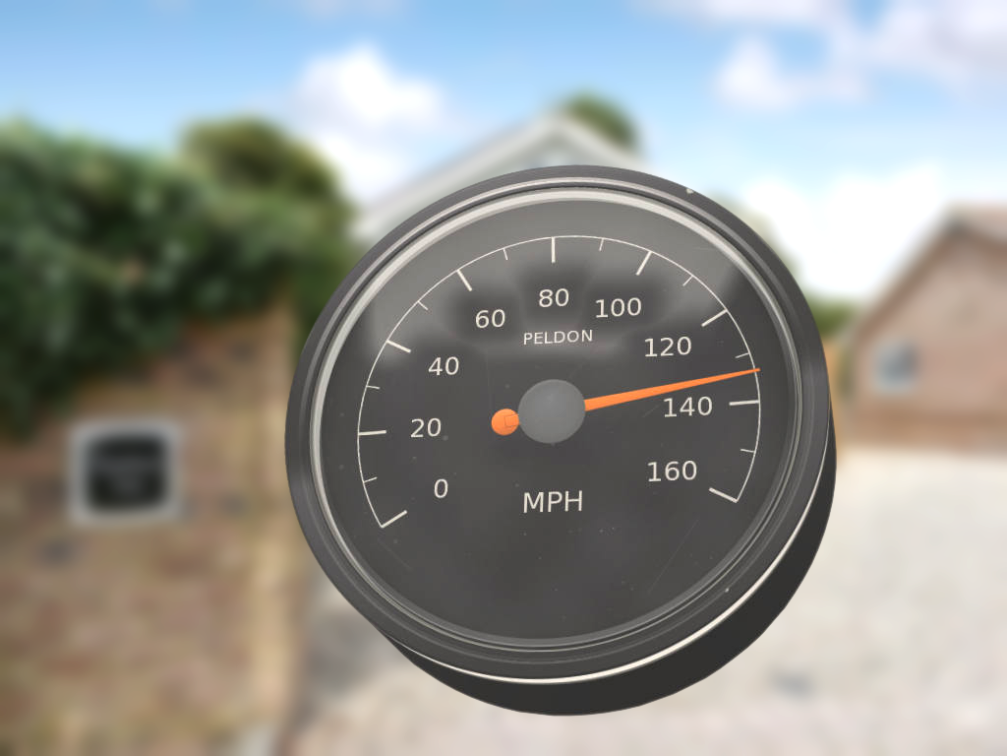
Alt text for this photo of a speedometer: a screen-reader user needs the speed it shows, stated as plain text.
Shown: 135 mph
